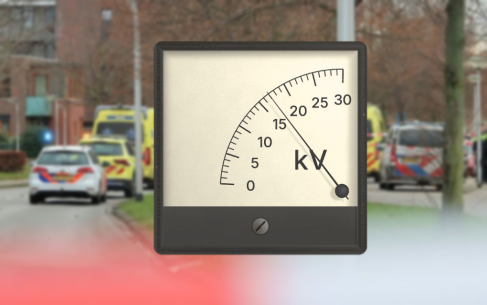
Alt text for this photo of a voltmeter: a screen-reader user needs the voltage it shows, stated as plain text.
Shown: 17 kV
